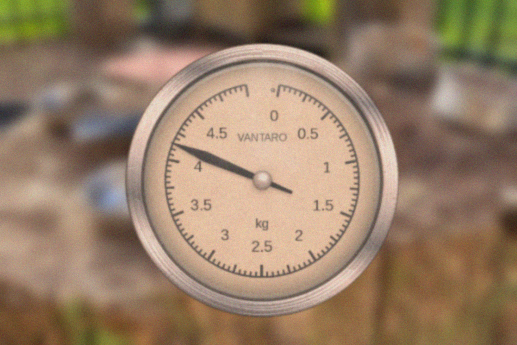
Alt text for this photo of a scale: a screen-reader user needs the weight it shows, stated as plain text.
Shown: 4.15 kg
